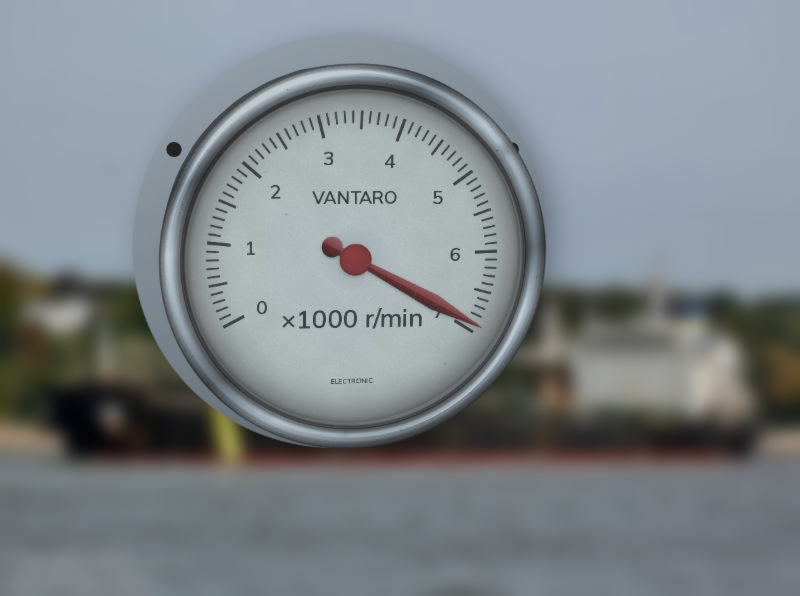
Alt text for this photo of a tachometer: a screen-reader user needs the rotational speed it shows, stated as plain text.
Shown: 6900 rpm
